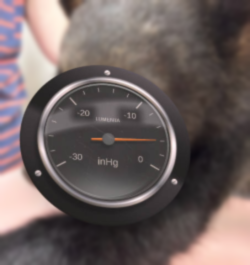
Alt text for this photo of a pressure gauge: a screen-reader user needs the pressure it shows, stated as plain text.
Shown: -4 inHg
